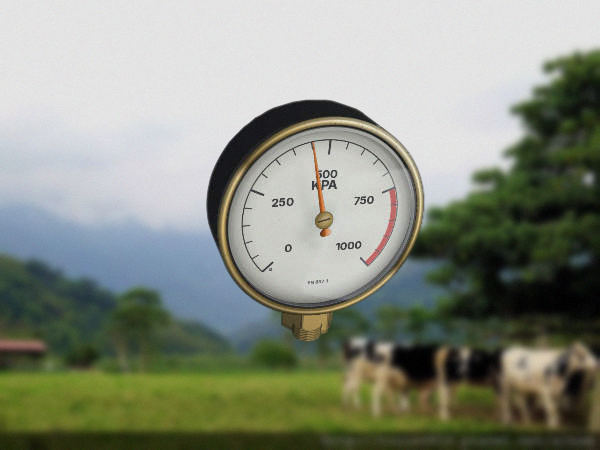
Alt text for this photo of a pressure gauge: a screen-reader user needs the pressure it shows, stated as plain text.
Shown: 450 kPa
